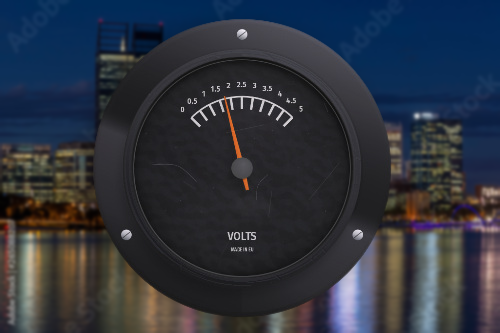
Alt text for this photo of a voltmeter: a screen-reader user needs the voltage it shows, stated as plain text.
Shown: 1.75 V
